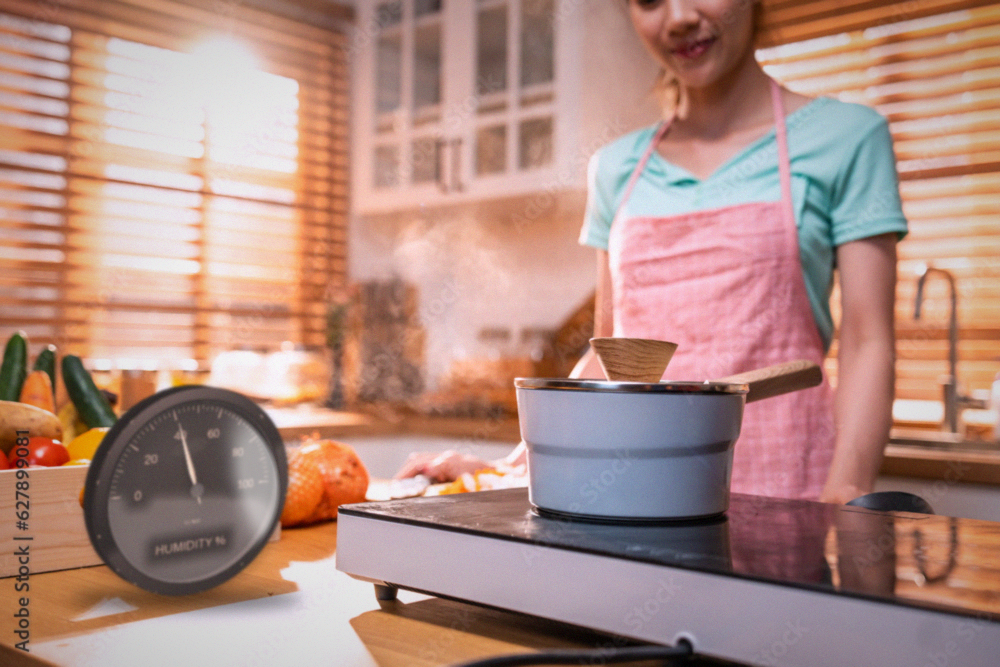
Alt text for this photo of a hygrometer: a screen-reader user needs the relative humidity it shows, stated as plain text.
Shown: 40 %
